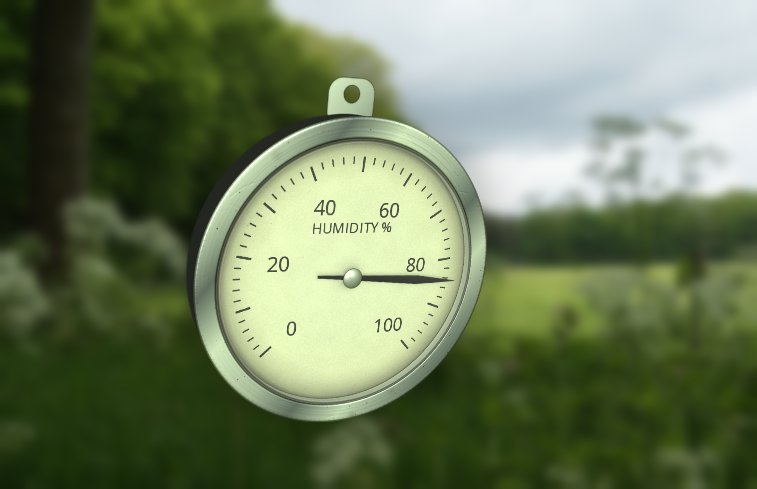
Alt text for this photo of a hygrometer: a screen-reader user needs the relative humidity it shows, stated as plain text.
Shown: 84 %
